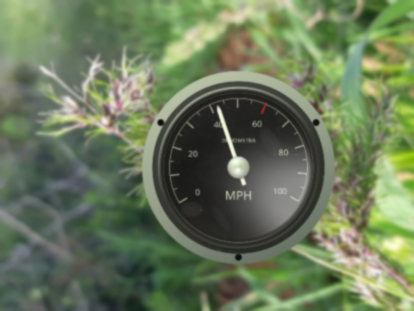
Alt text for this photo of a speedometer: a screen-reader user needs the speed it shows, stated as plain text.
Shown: 42.5 mph
